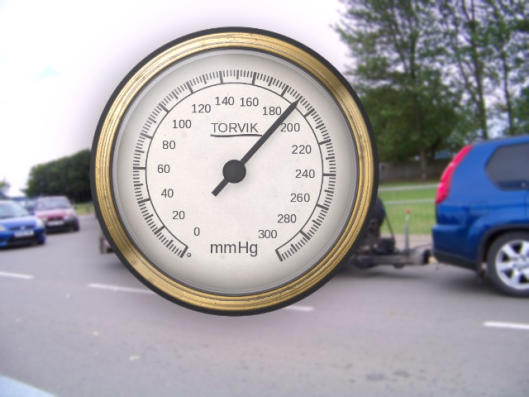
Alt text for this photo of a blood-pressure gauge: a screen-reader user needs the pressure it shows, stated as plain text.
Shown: 190 mmHg
